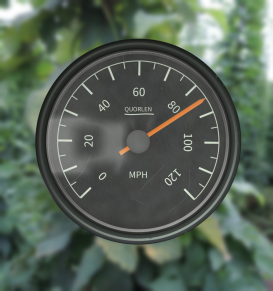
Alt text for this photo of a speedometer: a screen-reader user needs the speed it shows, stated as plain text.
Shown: 85 mph
